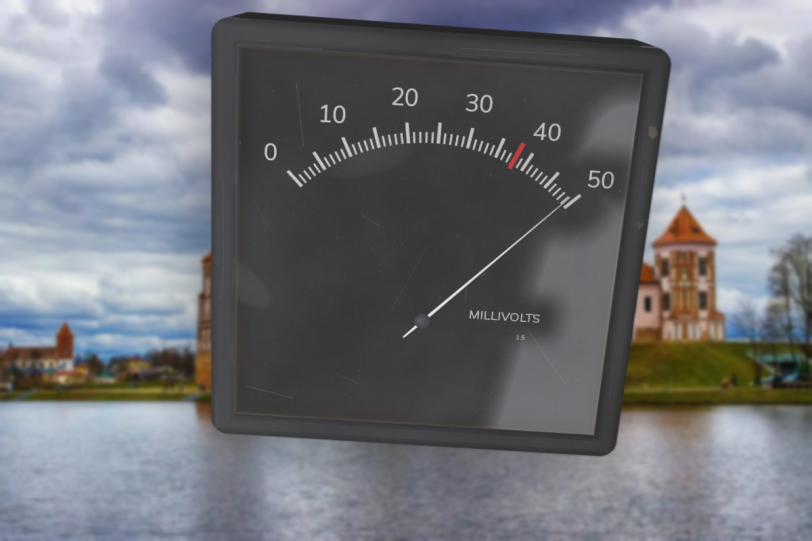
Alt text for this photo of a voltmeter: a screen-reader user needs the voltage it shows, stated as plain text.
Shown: 49 mV
